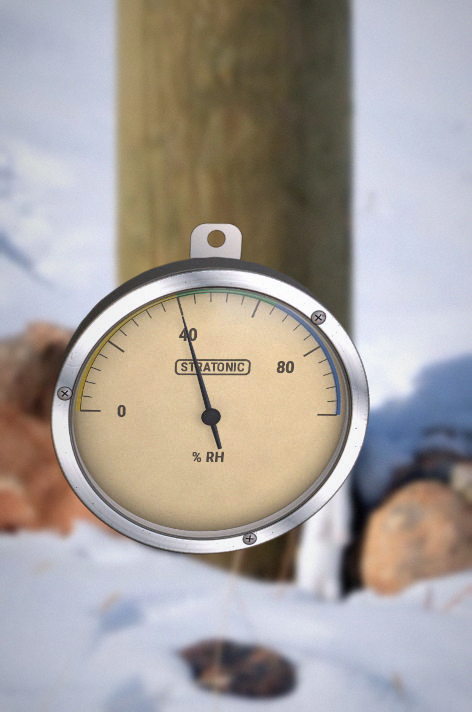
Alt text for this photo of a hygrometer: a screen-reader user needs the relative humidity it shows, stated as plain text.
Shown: 40 %
